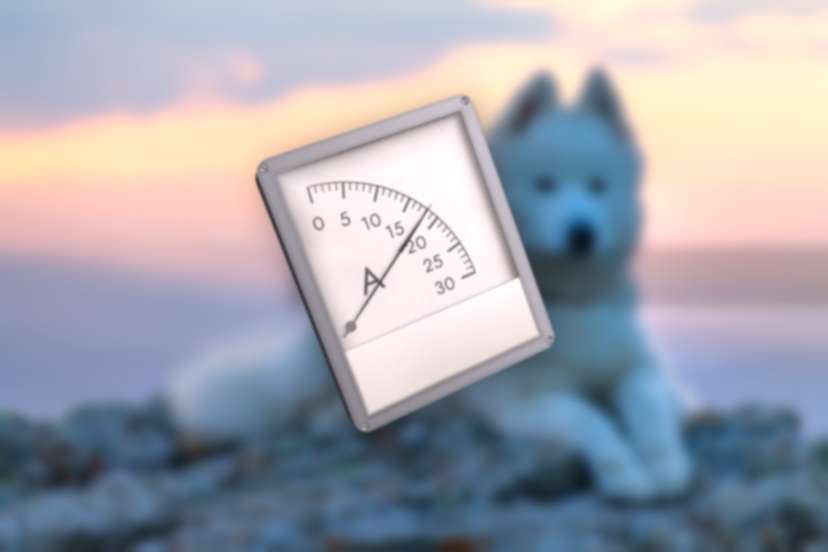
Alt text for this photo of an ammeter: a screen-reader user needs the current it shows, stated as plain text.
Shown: 18 A
